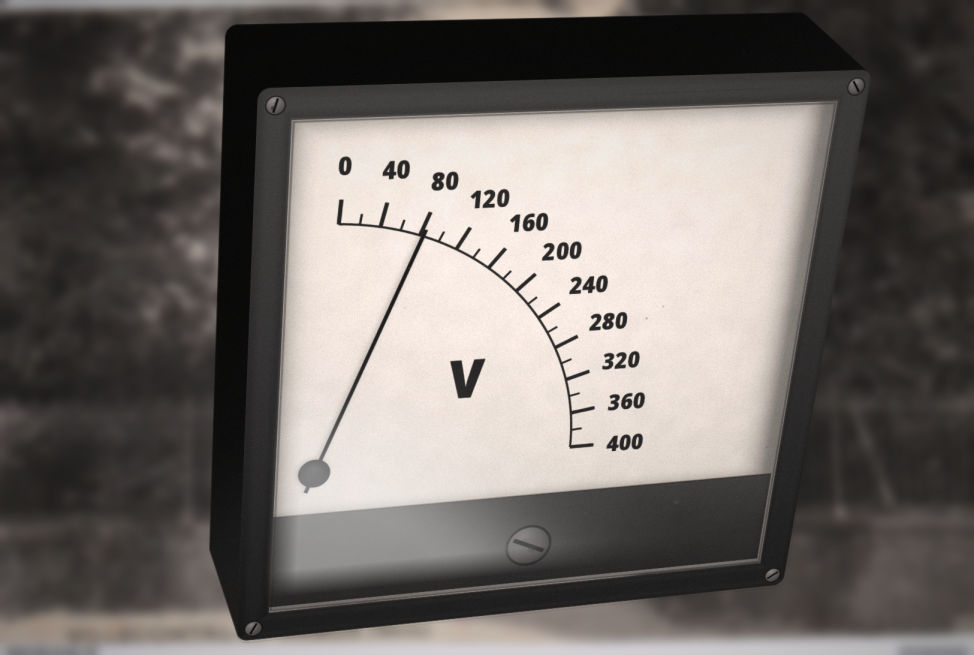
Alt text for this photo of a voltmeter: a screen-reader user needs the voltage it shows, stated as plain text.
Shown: 80 V
